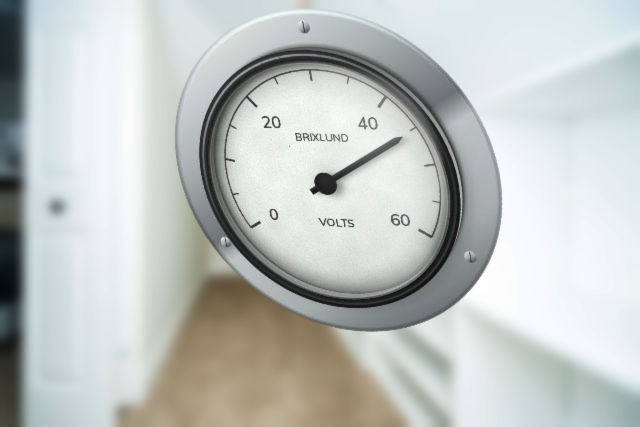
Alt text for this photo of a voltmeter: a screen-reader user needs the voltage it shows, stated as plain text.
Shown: 45 V
